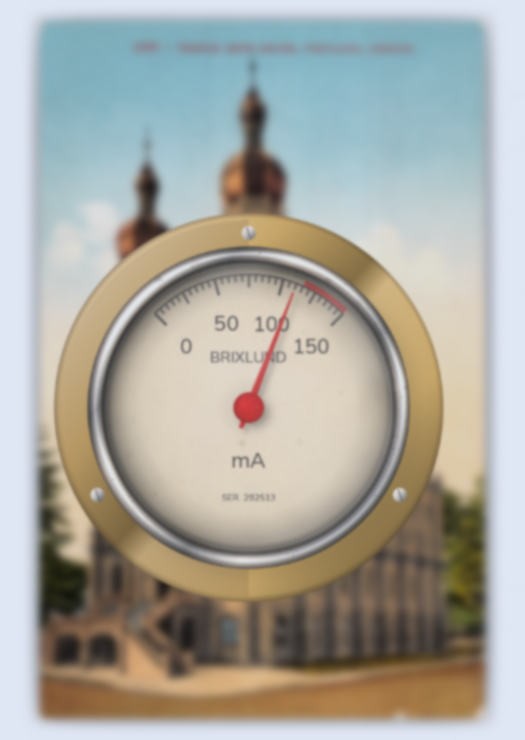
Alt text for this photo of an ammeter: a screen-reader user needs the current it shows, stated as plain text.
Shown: 110 mA
